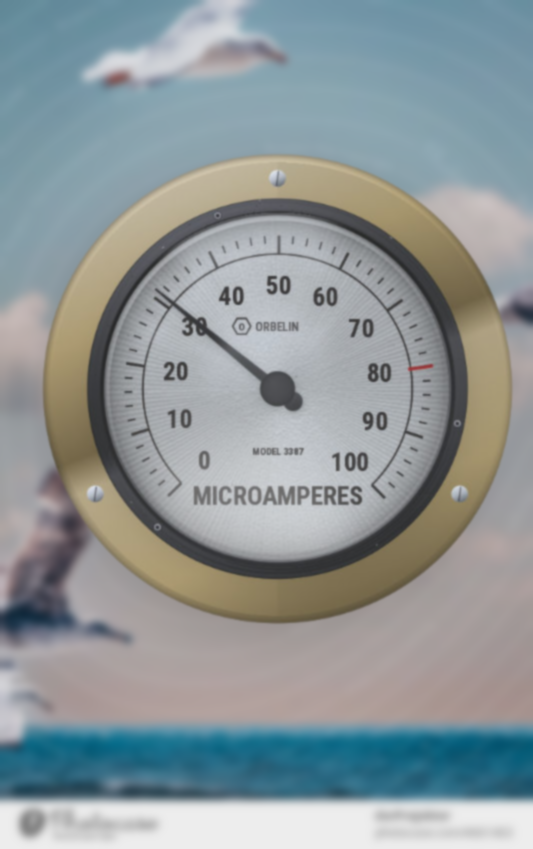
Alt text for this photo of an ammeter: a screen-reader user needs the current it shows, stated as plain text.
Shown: 31 µA
